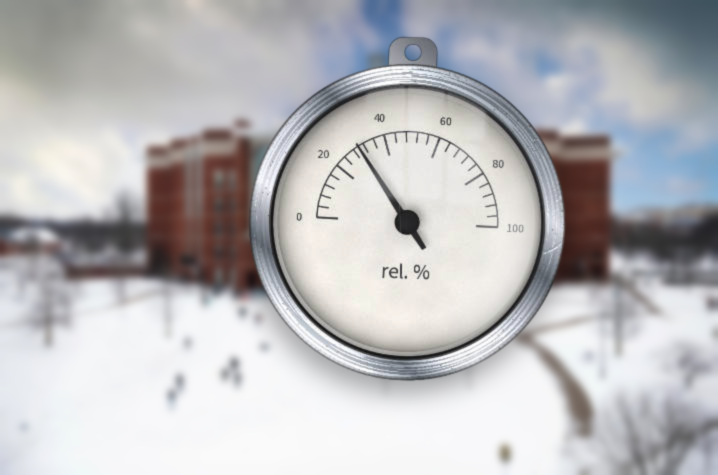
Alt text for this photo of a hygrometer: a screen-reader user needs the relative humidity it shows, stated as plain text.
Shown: 30 %
